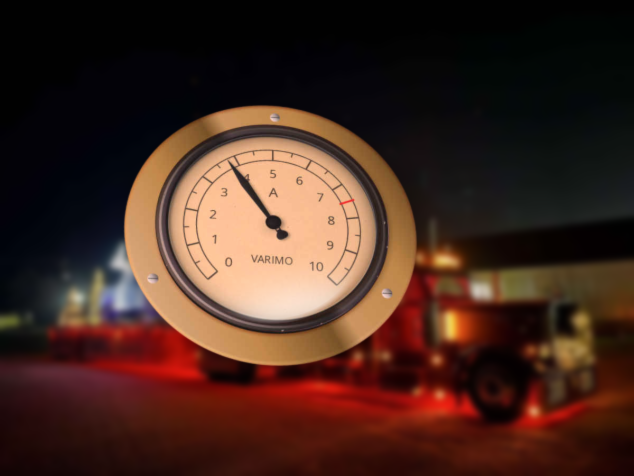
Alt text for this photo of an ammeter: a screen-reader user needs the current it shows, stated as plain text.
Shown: 3.75 A
